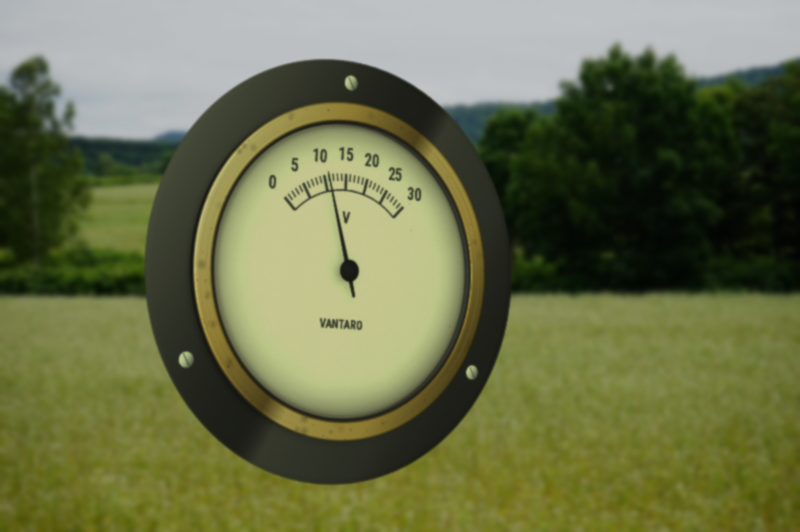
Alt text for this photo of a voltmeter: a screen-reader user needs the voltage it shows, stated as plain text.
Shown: 10 V
